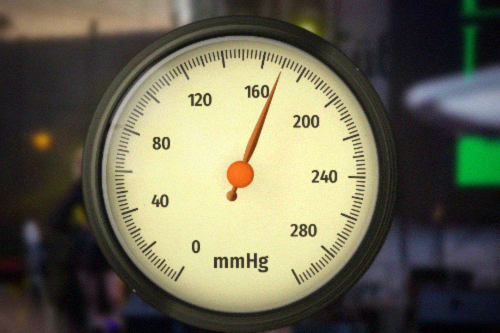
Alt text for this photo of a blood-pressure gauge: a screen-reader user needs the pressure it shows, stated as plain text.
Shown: 170 mmHg
